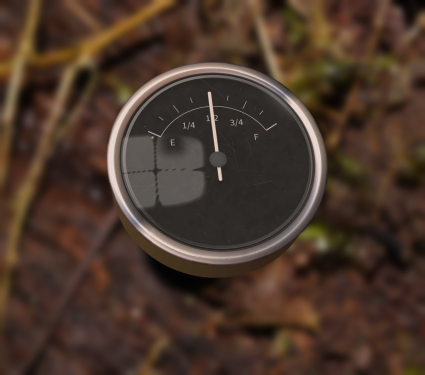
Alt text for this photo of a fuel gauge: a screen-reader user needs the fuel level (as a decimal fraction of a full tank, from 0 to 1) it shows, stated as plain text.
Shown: 0.5
